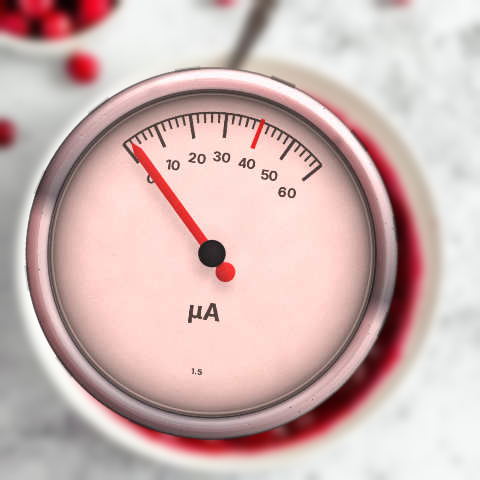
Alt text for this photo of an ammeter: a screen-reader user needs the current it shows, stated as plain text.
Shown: 2 µA
